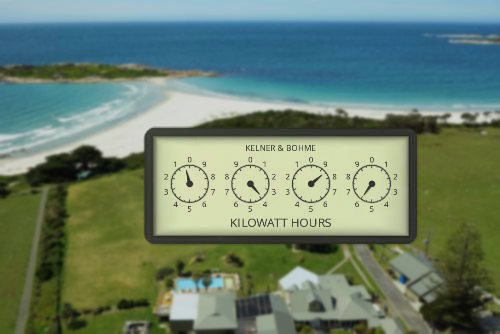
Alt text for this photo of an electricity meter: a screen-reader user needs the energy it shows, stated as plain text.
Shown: 386 kWh
